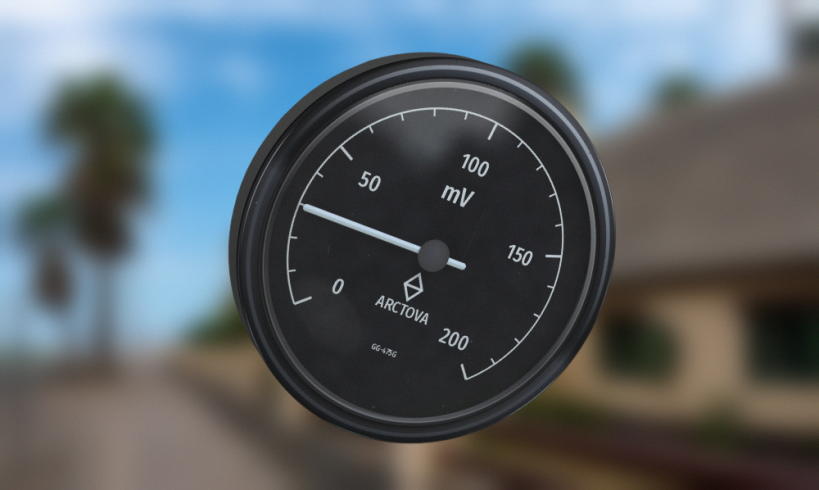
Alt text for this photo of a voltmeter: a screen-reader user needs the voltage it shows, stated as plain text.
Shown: 30 mV
